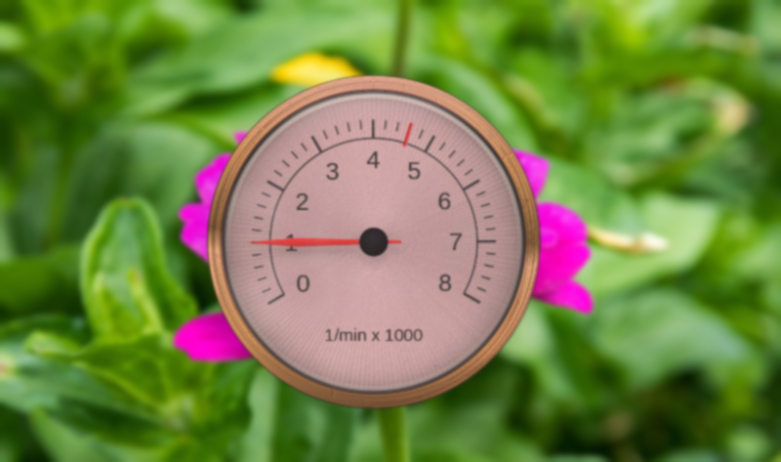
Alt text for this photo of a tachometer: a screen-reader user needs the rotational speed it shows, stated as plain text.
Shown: 1000 rpm
